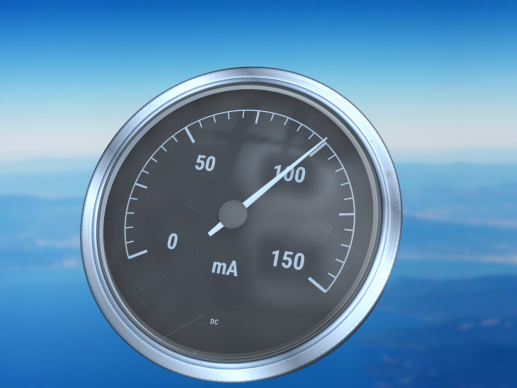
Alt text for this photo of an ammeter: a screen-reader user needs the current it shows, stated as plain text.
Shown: 100 mA
